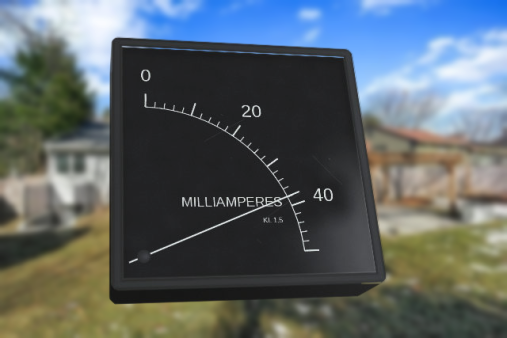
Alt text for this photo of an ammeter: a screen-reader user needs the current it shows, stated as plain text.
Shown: 38 mA
